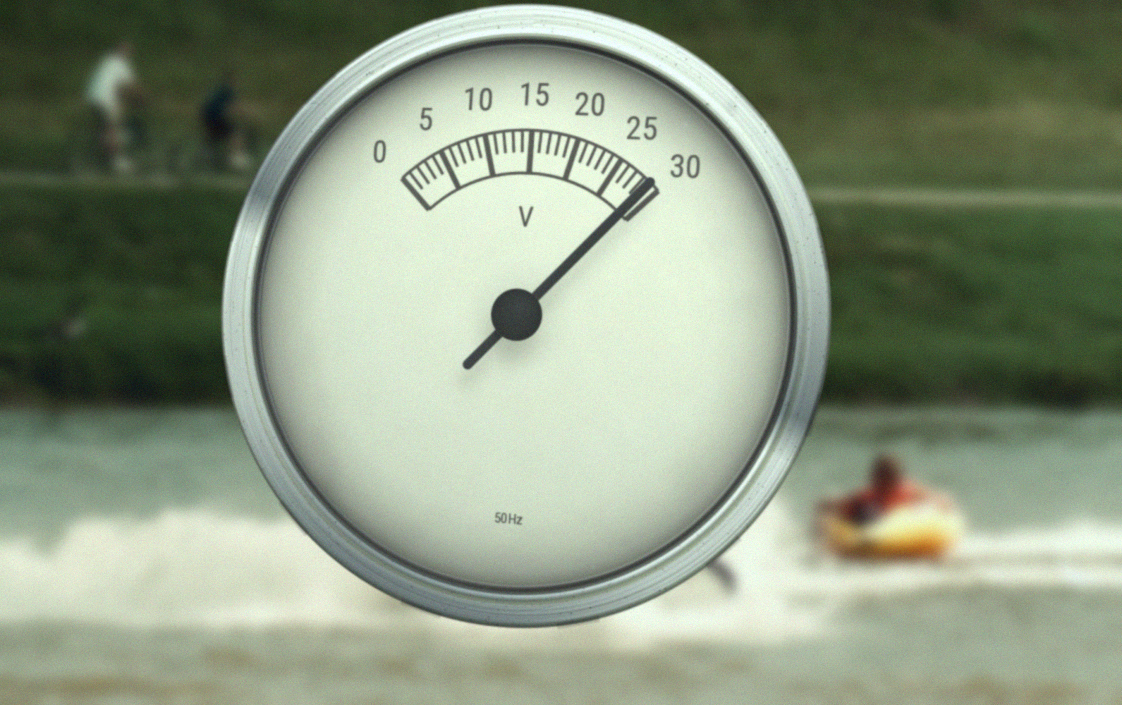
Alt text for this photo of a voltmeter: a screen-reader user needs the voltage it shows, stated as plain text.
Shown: 29 V
